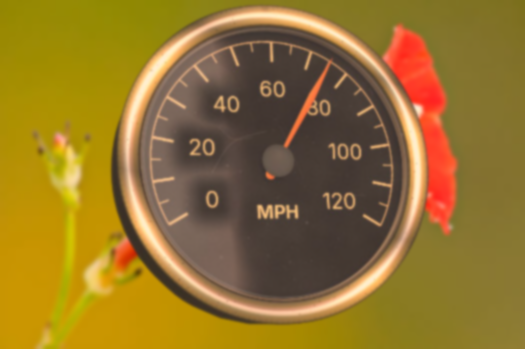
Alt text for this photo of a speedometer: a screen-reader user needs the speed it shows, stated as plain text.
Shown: 75 mph
